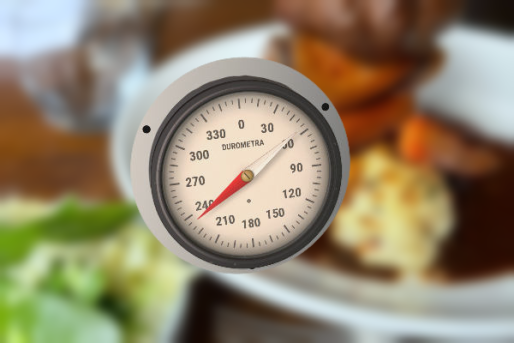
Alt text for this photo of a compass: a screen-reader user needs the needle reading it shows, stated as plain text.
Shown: 235 °
